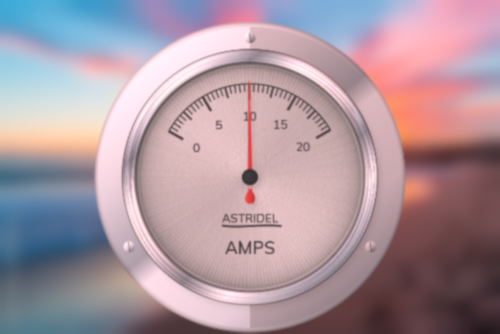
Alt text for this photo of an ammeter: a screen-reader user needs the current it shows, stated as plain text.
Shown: 10 A
